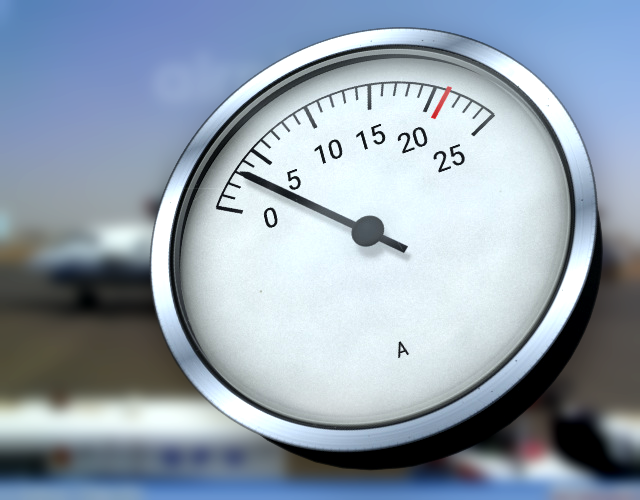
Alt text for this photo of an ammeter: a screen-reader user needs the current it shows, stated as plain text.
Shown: 3 A
